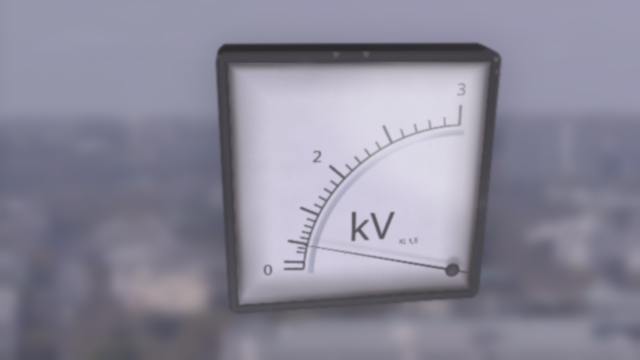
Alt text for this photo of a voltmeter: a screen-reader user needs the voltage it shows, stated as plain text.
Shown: 1 kV
